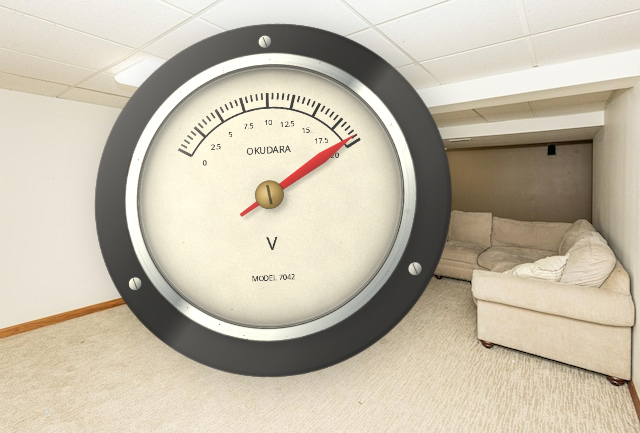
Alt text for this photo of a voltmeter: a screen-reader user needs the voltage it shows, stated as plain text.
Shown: 19.5 V
